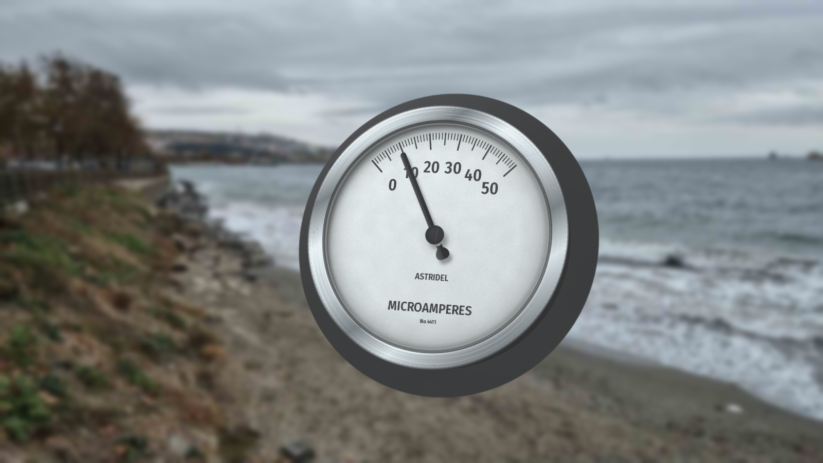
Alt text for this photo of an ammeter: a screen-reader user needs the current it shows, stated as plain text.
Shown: 10 µA
